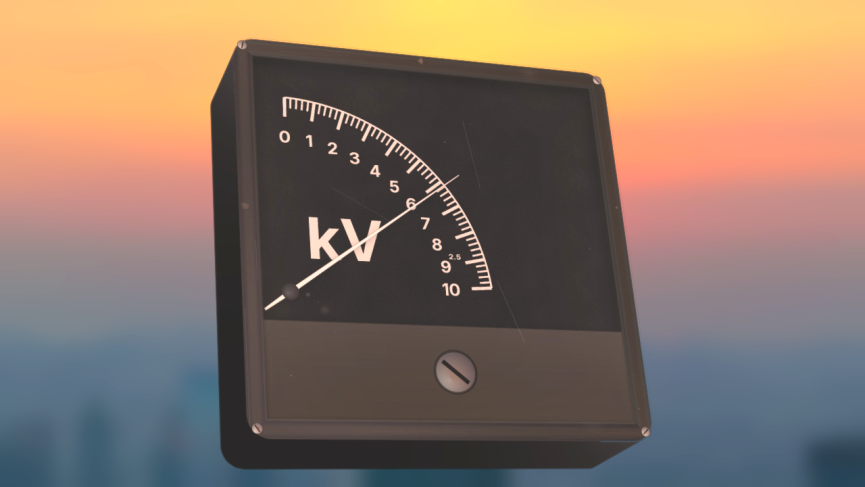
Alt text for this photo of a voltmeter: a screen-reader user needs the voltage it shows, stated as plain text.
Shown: 6.2 kV
